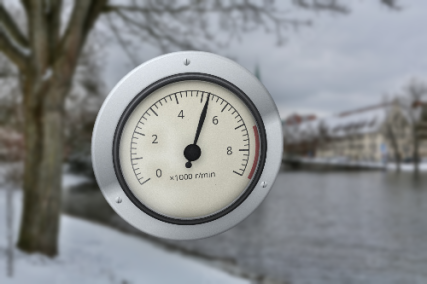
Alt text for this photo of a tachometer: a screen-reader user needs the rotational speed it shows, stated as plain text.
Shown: 5200 rpm
